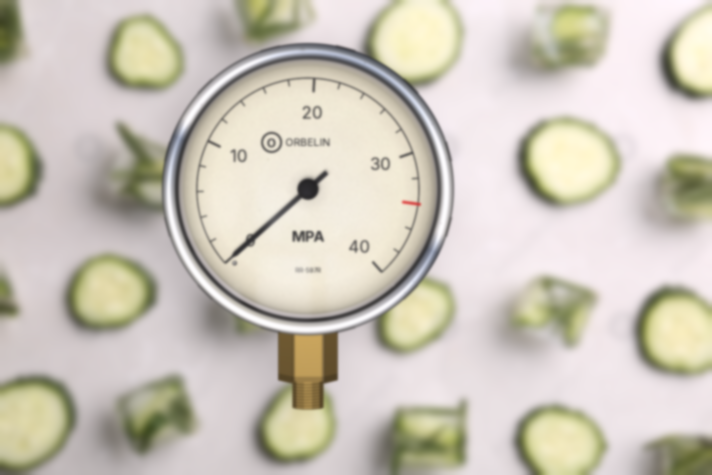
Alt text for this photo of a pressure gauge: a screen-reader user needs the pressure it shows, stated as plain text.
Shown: 0 MPa
